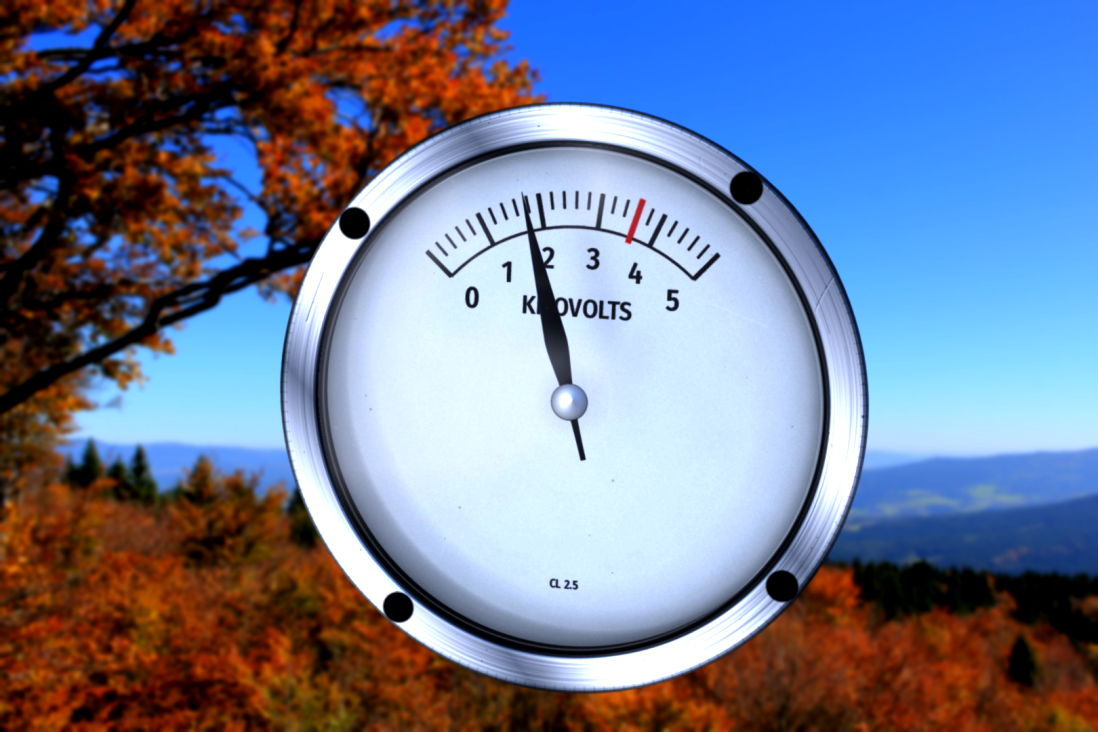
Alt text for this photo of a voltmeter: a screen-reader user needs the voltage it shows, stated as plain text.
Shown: 1.8 kV
